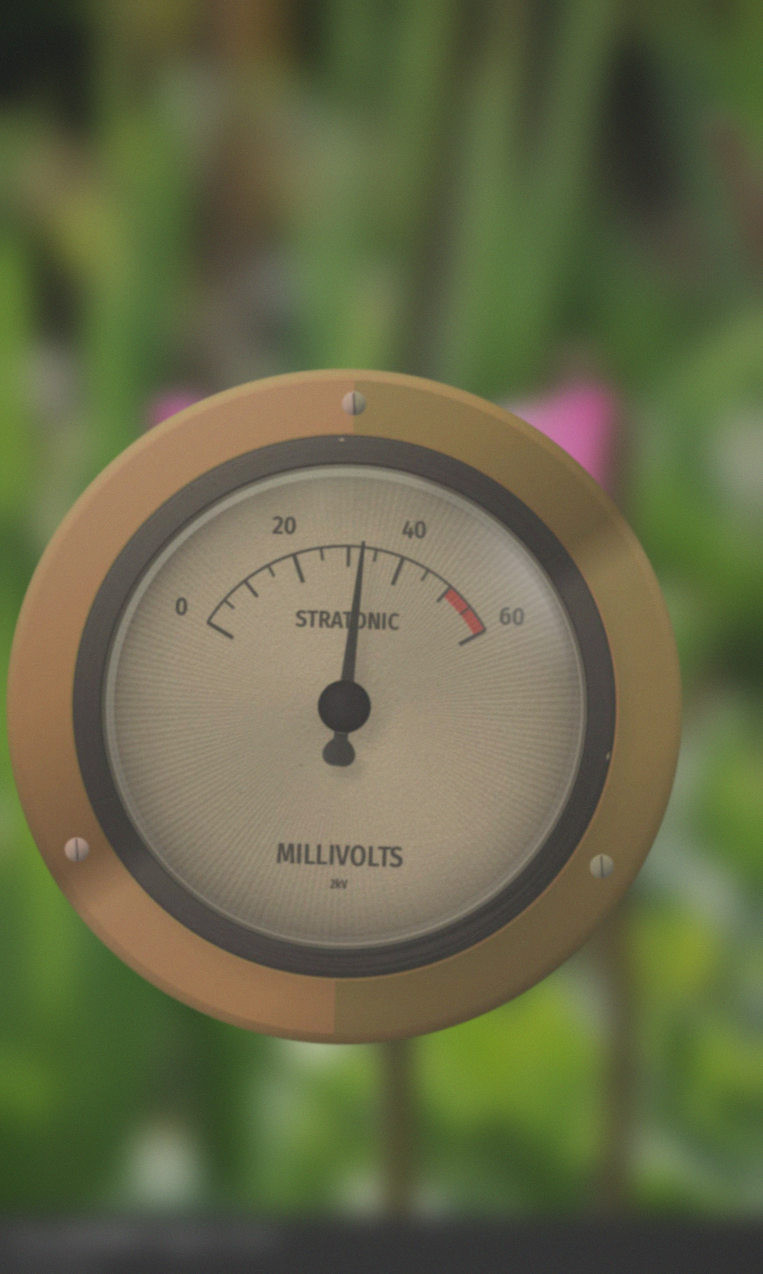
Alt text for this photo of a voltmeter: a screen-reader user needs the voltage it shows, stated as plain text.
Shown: 32.5 mV
